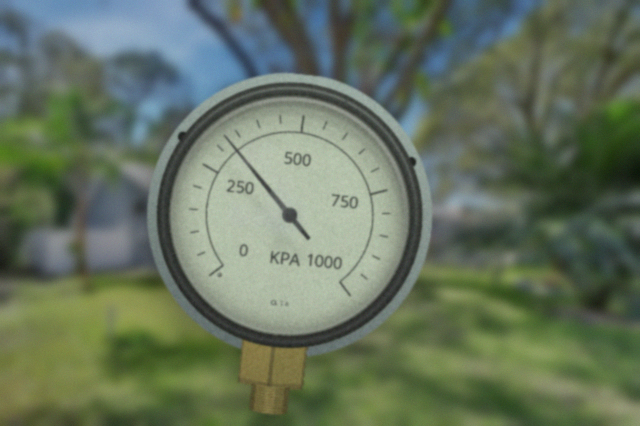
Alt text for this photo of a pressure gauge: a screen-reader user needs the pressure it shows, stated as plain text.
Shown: 325 kPa
